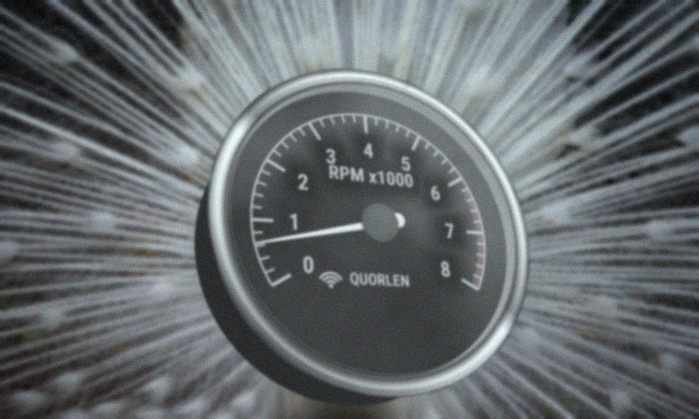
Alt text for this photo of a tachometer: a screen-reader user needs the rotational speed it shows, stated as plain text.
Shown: 600 rpm
